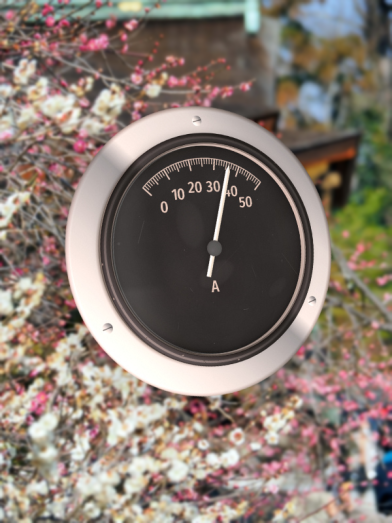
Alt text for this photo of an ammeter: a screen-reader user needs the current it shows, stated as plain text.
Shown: 35 A
